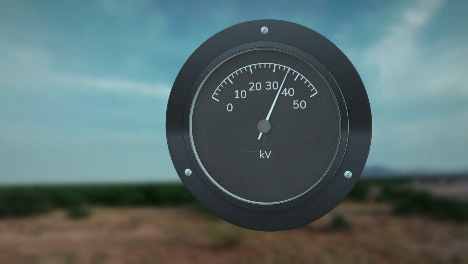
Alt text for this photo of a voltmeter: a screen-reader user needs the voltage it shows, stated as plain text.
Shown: 36 kV
